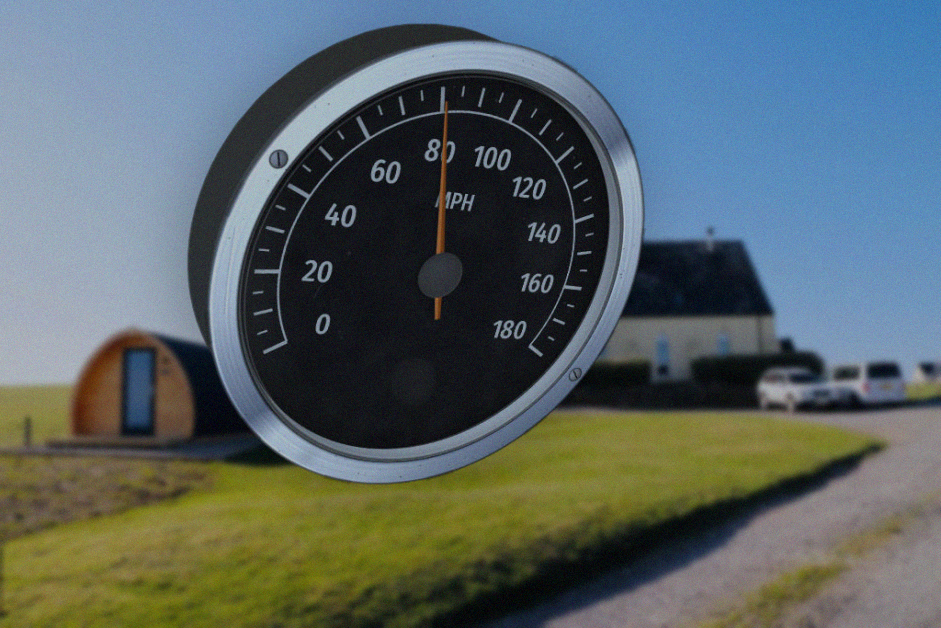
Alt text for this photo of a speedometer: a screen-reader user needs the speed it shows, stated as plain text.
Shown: 80 mph
